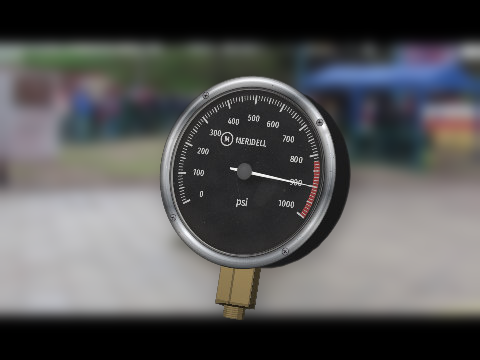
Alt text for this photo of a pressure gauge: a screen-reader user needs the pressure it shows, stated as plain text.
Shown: 900 psi
